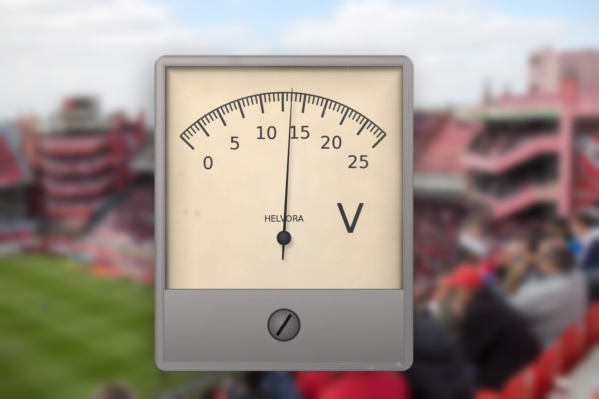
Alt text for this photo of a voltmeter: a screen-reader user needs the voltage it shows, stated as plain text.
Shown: 13.5 V
